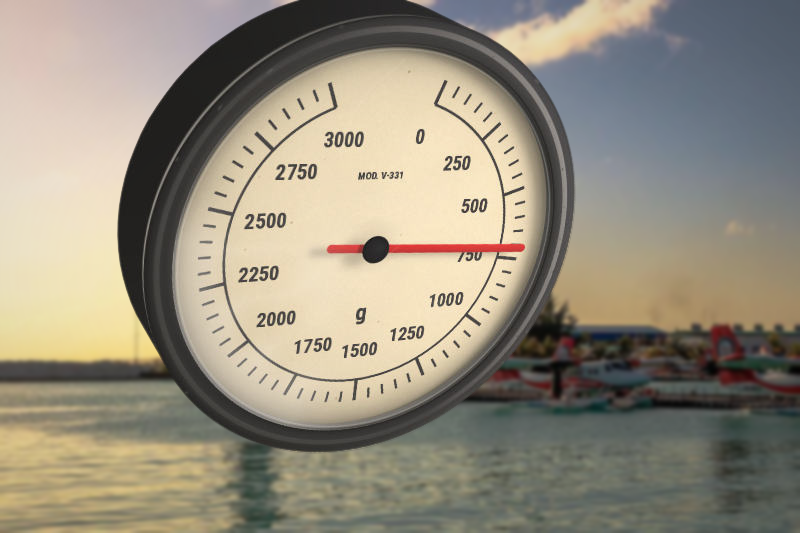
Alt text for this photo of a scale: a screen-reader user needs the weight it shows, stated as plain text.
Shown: 700 g
